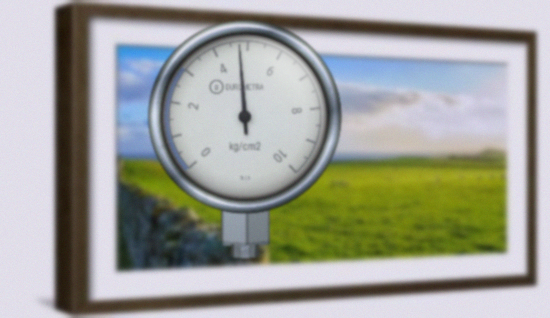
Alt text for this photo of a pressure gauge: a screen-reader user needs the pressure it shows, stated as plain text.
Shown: 4.75 kg/cm²
